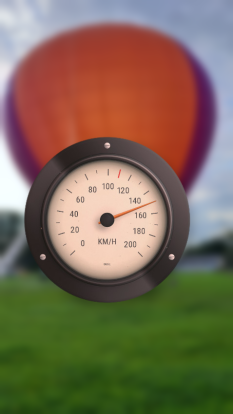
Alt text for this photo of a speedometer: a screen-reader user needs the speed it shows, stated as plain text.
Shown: 150 km/h
